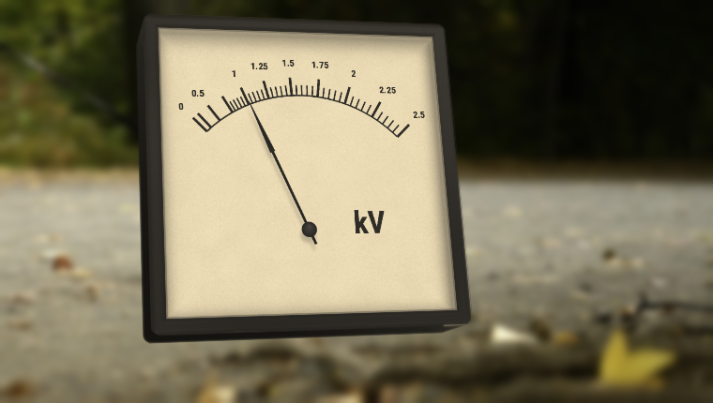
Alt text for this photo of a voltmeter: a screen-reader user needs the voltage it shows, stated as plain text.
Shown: 1 kV
